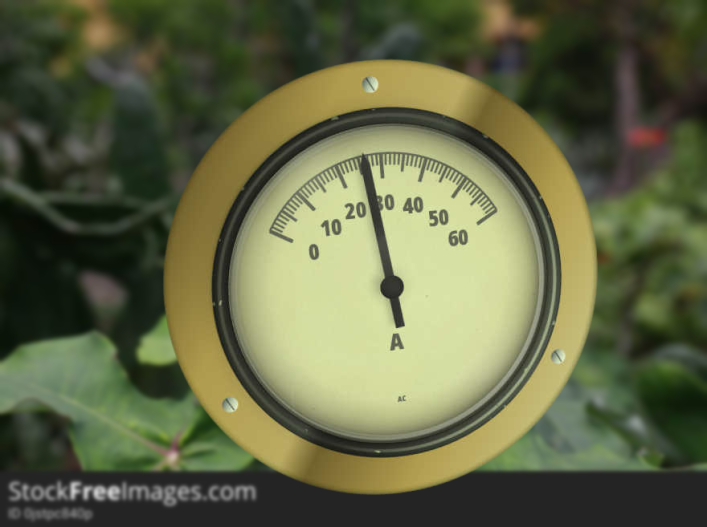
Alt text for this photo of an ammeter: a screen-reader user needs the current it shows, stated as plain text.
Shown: 26 A
